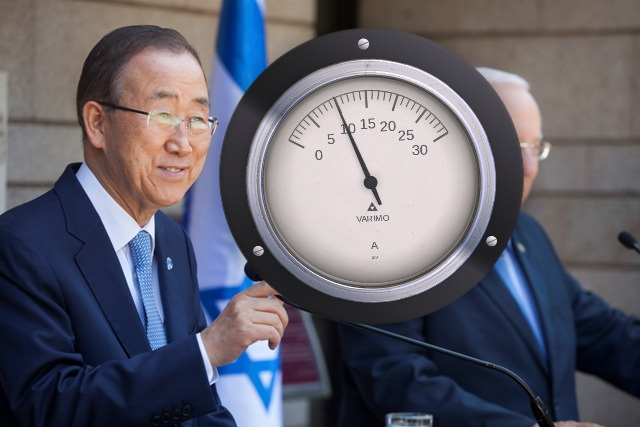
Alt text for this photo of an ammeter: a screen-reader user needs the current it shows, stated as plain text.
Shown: 10 A
